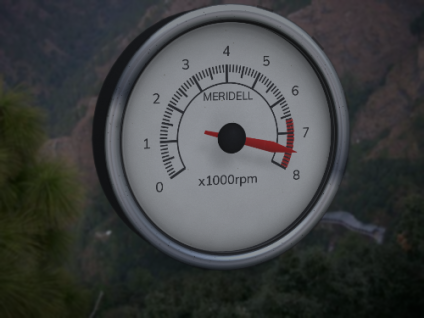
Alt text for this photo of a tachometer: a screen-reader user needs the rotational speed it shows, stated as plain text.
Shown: 7500 rpm
